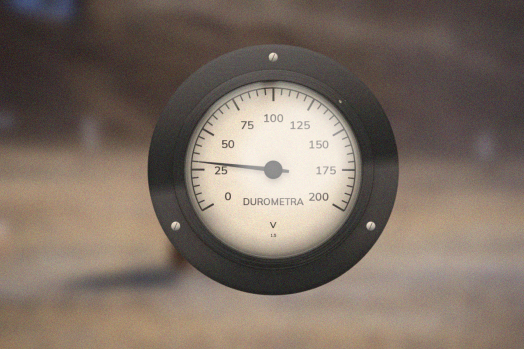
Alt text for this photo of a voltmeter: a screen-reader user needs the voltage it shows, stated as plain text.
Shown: 30 V
